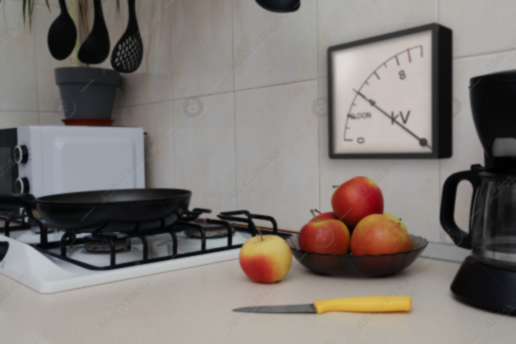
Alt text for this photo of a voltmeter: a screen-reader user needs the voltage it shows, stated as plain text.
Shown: 4 kV
